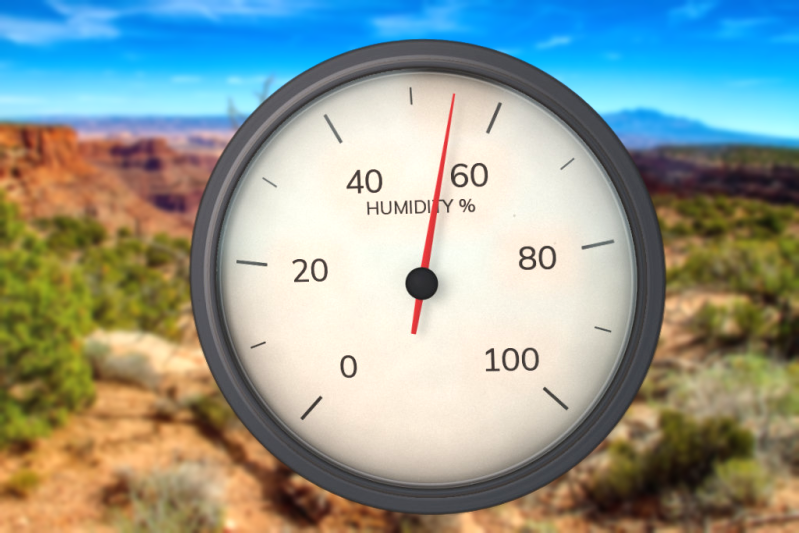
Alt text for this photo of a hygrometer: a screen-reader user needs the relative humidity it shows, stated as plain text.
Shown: 55 %
